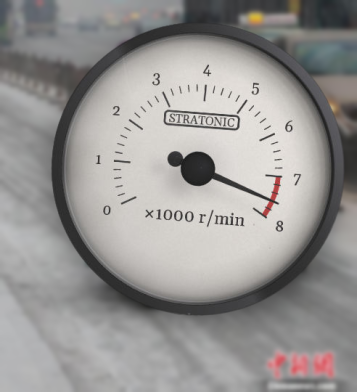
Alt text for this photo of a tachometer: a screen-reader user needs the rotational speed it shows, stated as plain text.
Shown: 7600 rpm
